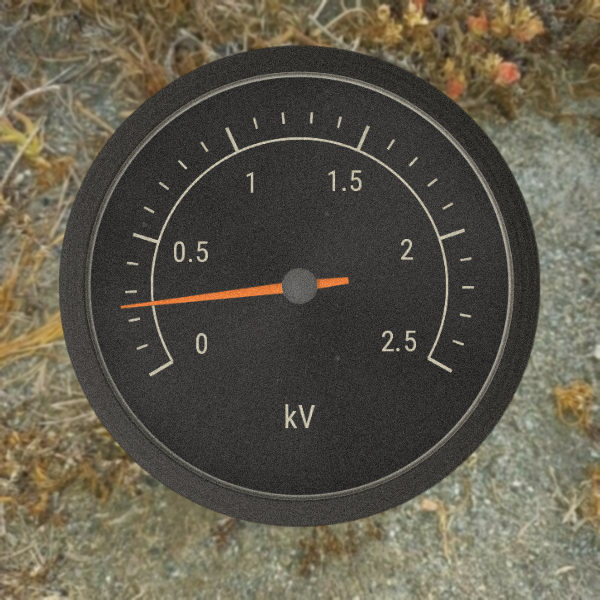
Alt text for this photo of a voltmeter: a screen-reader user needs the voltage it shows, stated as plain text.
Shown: 0.25 kV
